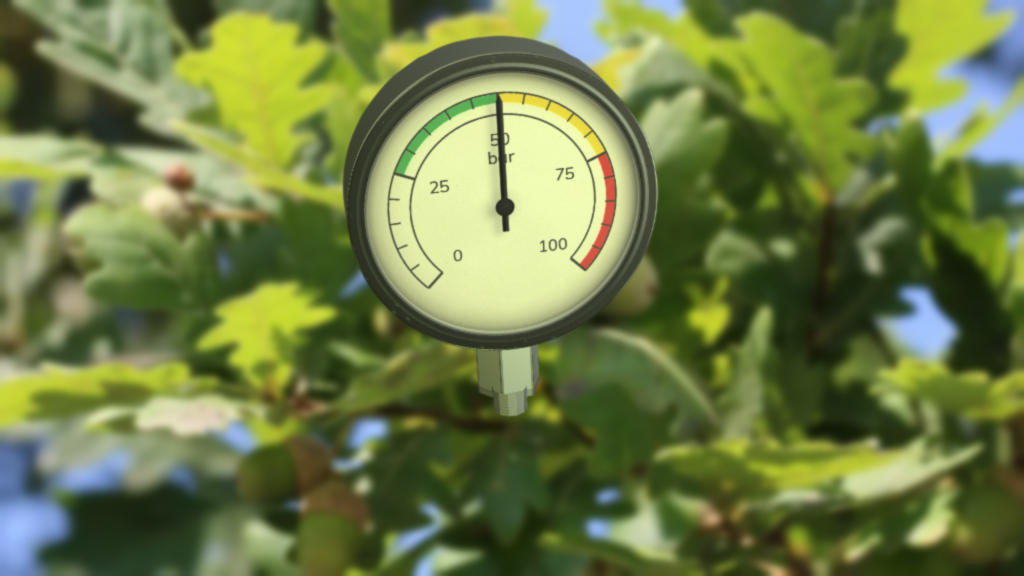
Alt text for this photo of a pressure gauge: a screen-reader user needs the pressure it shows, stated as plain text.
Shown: 50 bar
